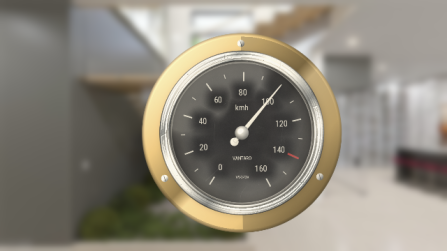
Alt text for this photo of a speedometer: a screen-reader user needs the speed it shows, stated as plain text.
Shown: 100 km/h
